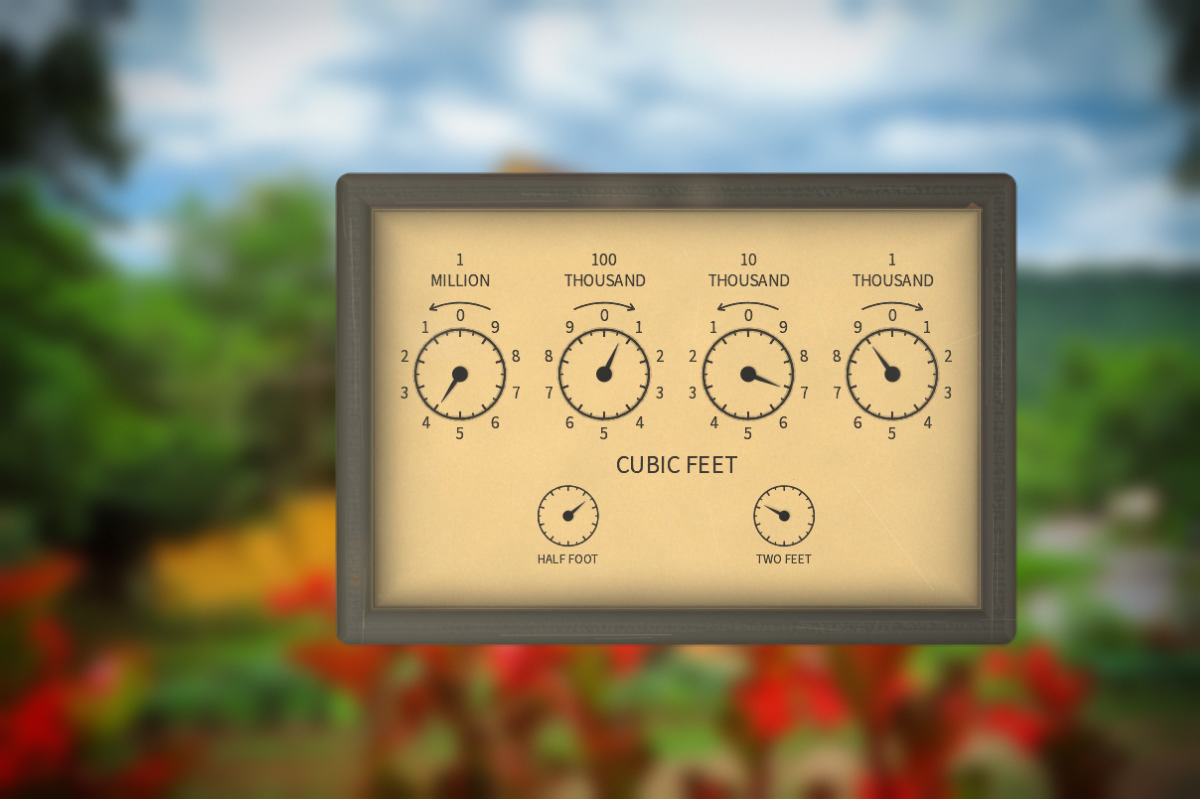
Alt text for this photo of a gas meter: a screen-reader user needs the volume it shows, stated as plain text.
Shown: 406900 ft³
